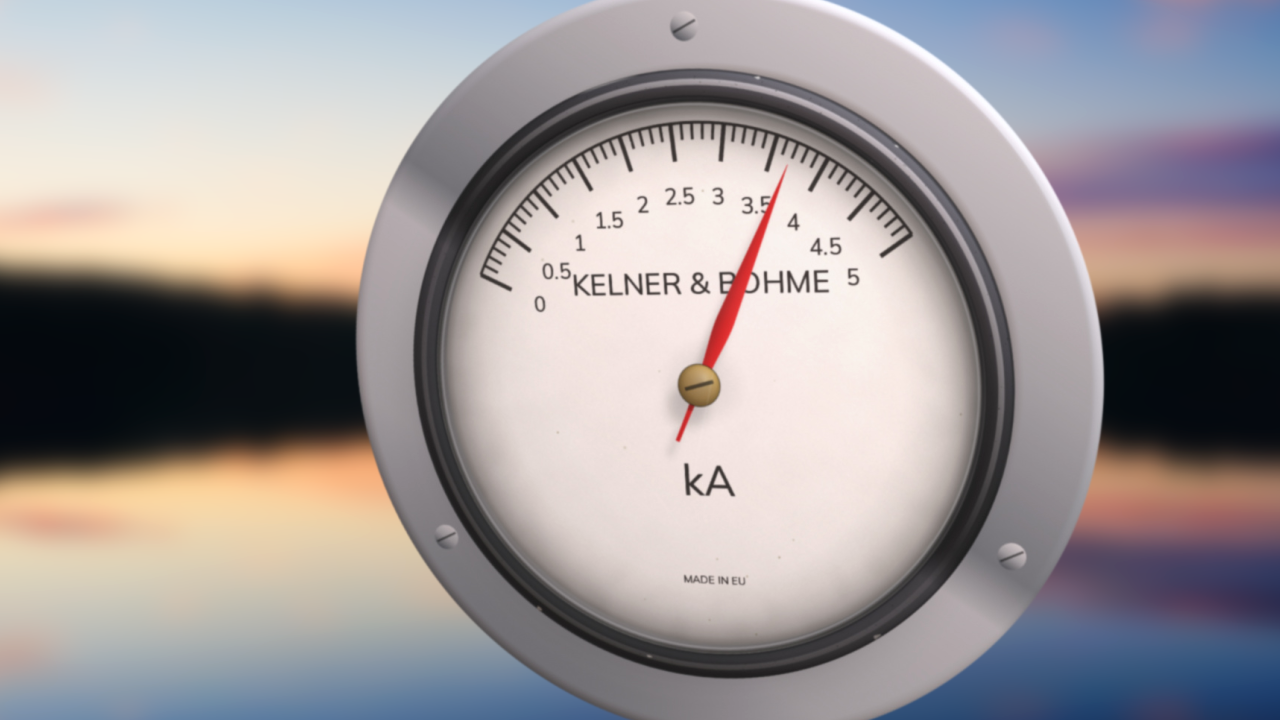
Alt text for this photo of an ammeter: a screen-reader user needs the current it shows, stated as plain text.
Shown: 3.7 kA
